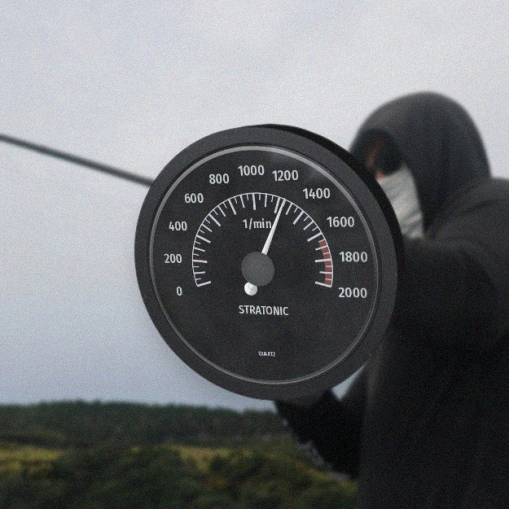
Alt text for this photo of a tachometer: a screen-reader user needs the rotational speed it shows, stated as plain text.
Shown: 1250 rpm
